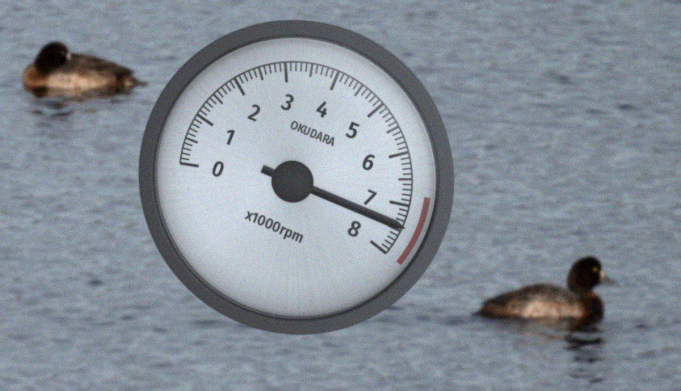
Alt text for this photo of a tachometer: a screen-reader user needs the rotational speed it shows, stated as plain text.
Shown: 7400 rpm
